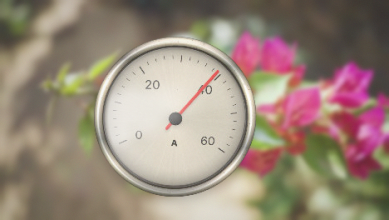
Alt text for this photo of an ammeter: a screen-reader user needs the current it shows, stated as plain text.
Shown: 39 A
